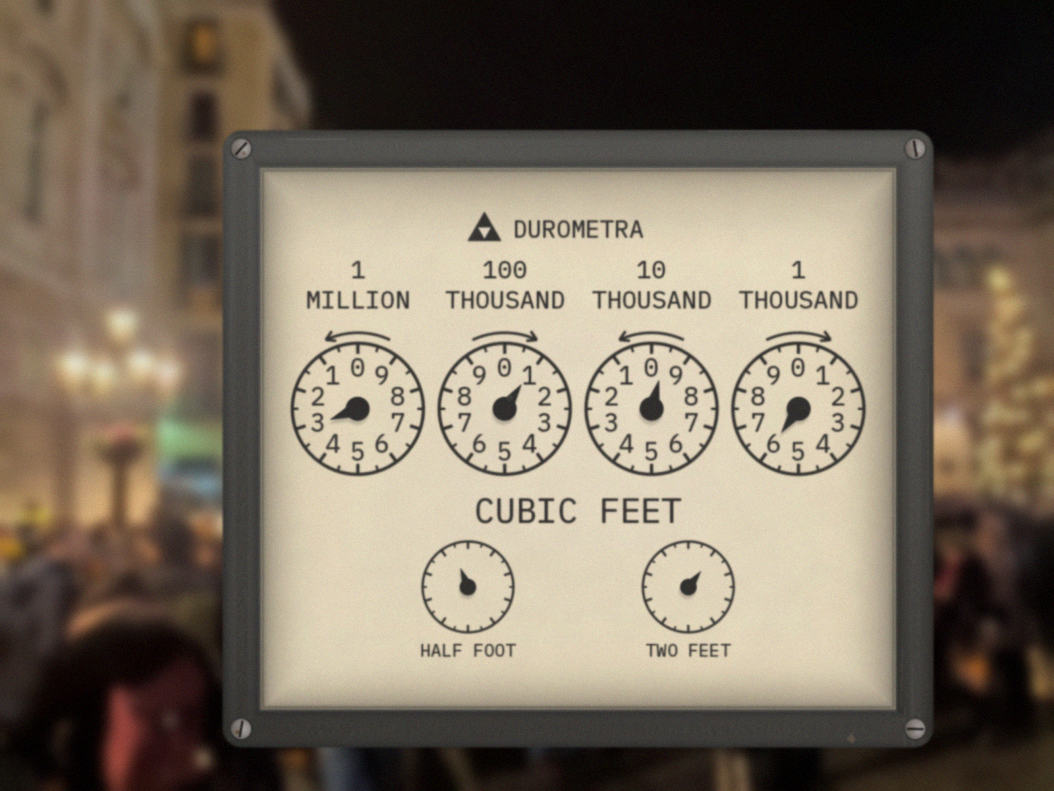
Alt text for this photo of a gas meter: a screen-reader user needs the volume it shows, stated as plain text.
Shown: 309600 ft³
